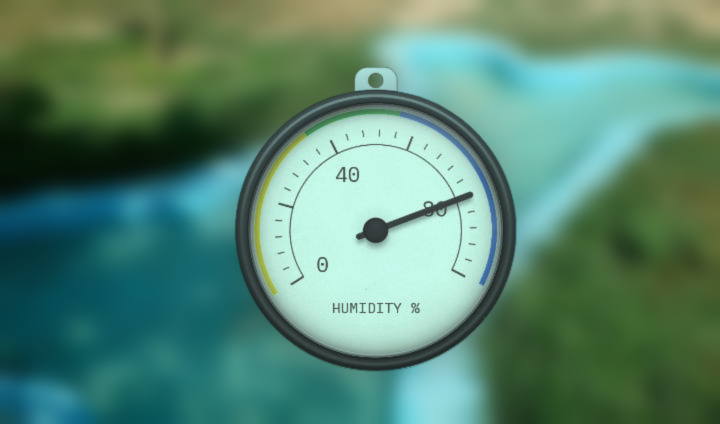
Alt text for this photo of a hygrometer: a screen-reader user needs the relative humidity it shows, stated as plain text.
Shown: 80 %
